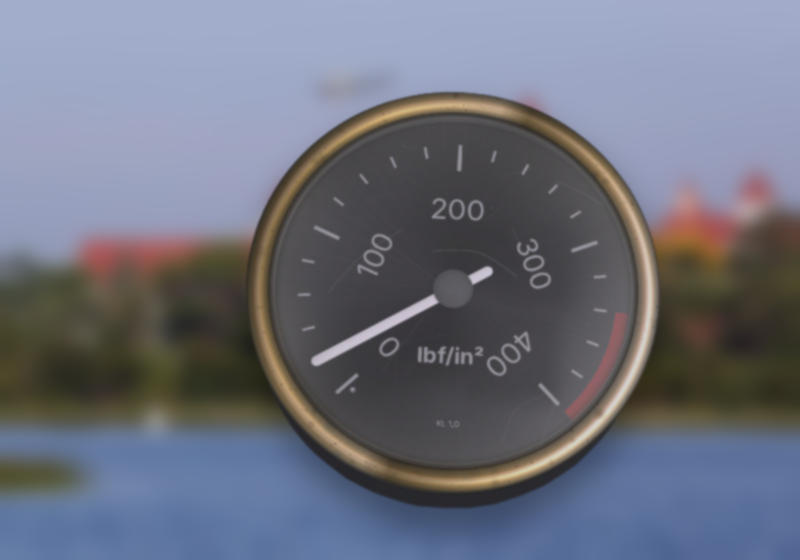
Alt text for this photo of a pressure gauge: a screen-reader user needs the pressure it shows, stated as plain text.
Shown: 20 psi
